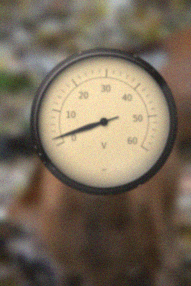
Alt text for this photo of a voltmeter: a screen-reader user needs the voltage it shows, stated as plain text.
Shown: 2 V
